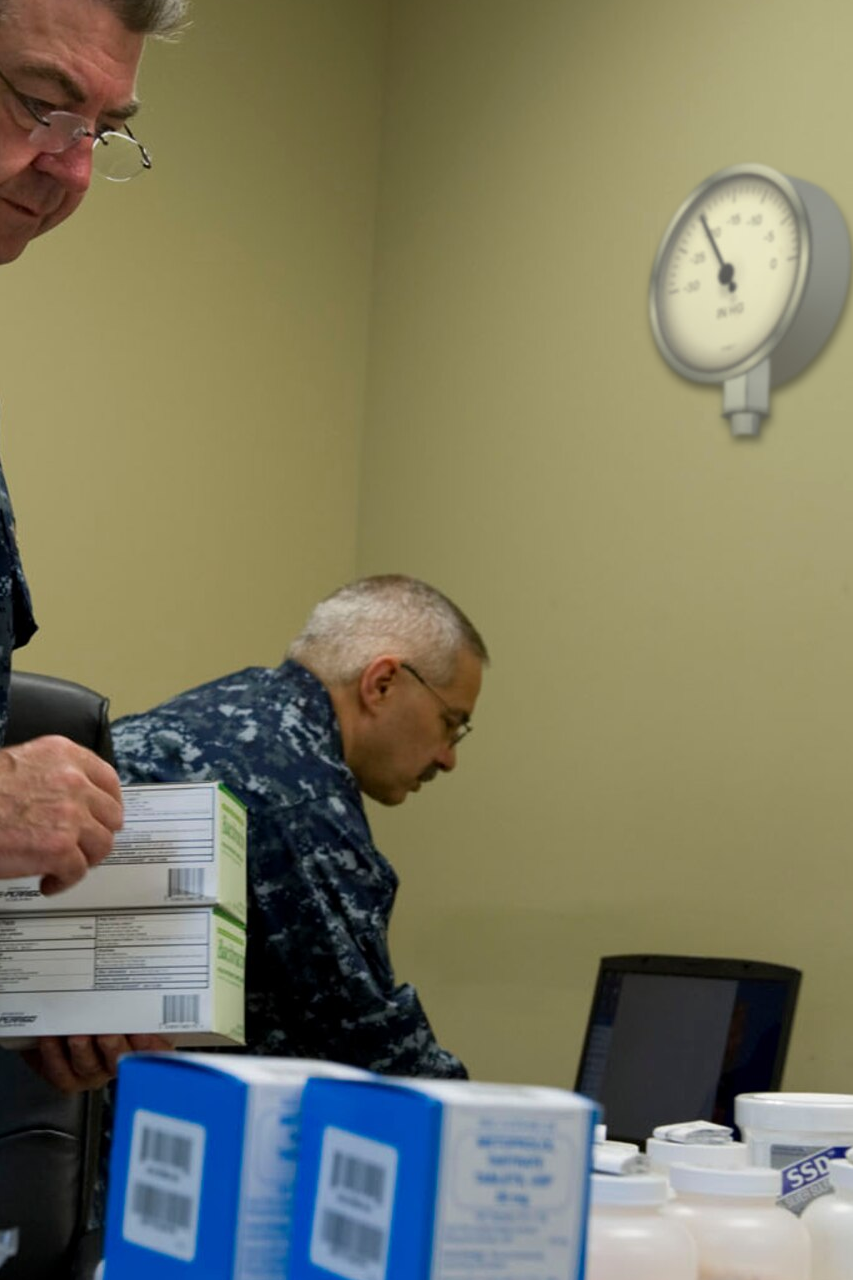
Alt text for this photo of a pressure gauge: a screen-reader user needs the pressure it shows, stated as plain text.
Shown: -20 inHg
